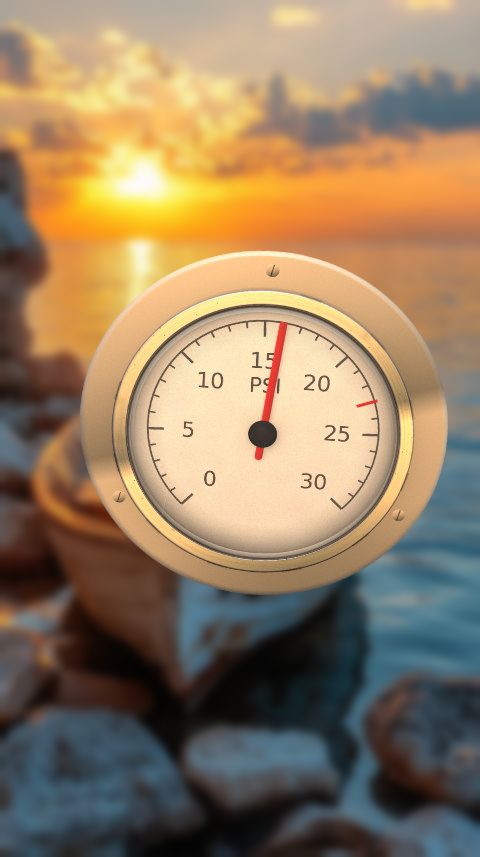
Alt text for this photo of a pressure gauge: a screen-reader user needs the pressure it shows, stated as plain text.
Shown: 16 psi
